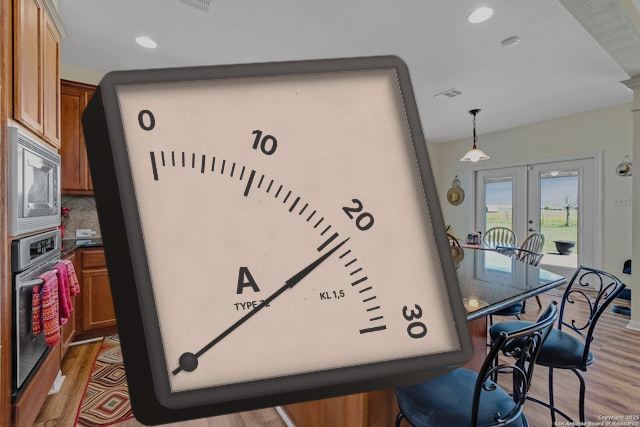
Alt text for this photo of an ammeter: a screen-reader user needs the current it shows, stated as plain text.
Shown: 21 A
